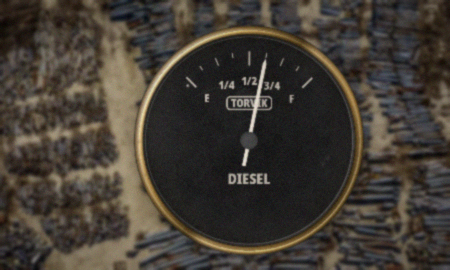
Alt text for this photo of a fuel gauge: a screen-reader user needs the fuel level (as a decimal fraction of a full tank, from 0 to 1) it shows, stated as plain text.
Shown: 0.625
